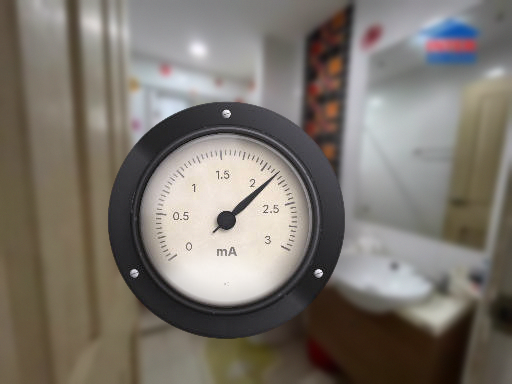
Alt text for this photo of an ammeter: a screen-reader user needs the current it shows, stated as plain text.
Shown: 2.15 mA
